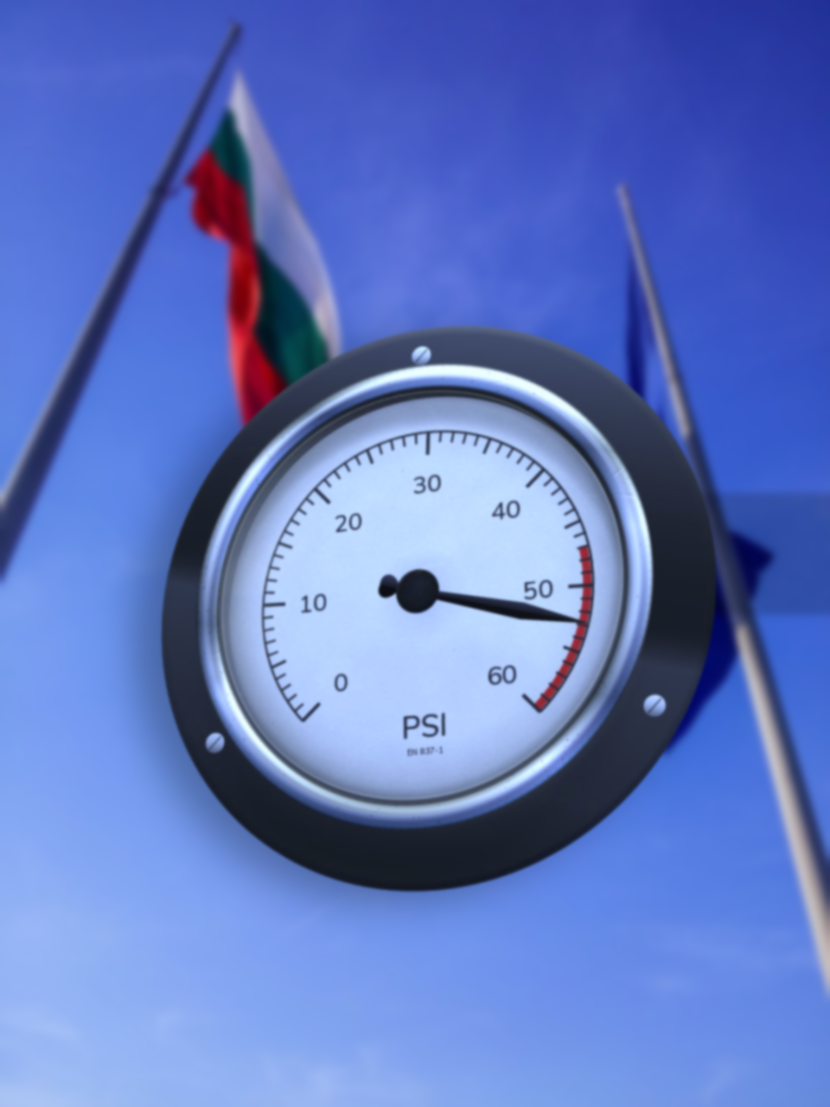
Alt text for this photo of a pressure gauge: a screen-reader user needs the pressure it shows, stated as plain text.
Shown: 53 psi
